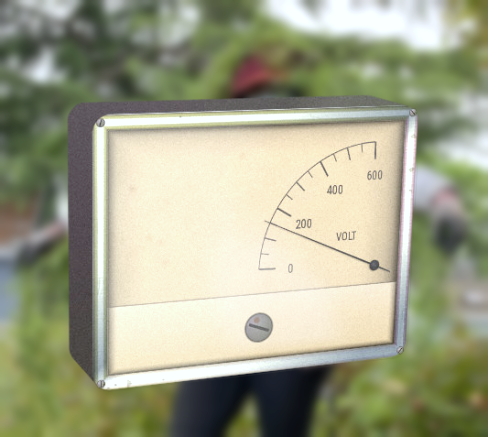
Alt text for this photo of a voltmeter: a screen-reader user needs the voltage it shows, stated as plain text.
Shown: 150 V
